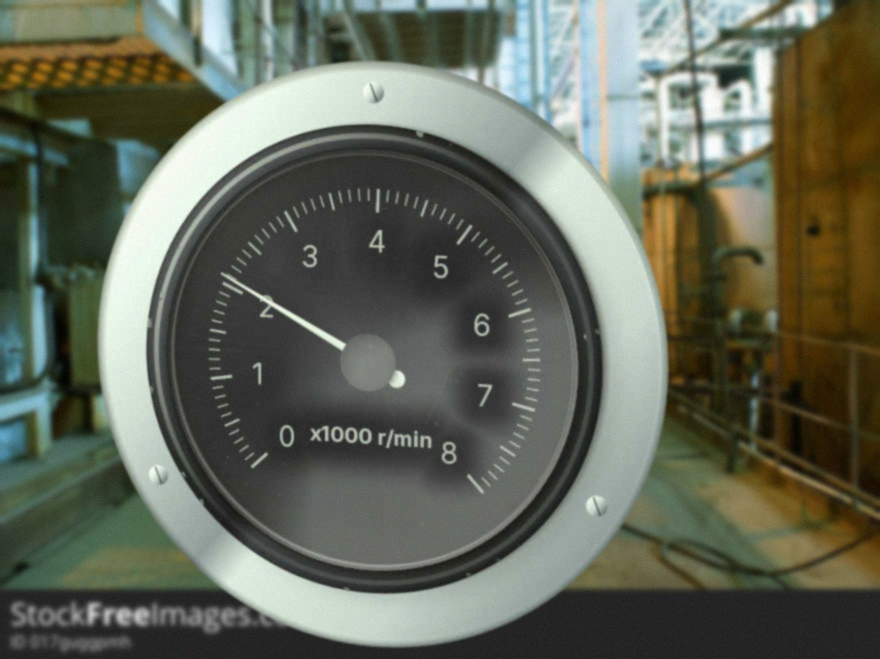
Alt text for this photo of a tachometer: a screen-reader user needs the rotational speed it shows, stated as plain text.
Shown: 2100 rpm
